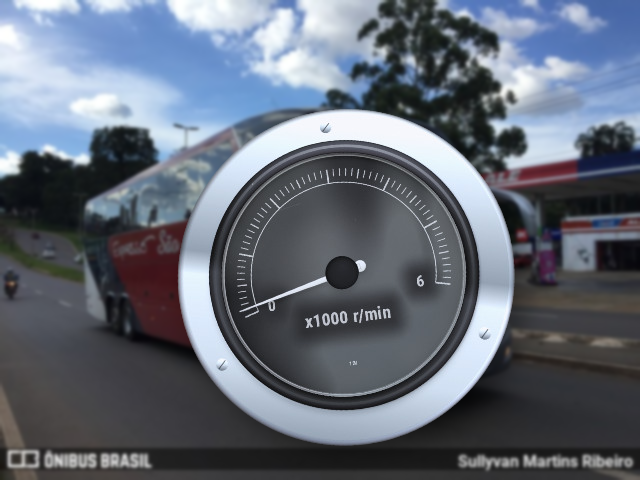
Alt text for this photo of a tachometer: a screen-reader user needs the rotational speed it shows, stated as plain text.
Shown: 100 rpm
